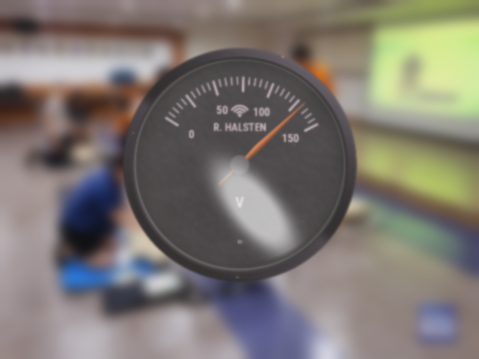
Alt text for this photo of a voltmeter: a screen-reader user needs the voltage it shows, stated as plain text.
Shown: 130 V
